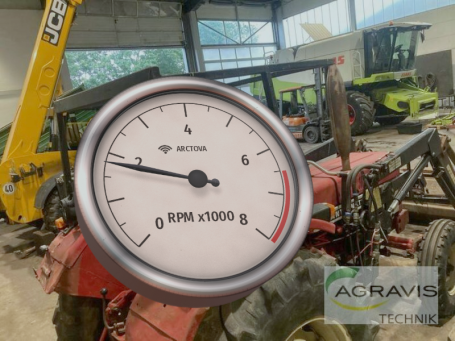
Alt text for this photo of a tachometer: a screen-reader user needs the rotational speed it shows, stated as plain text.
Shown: 1750 rpm
